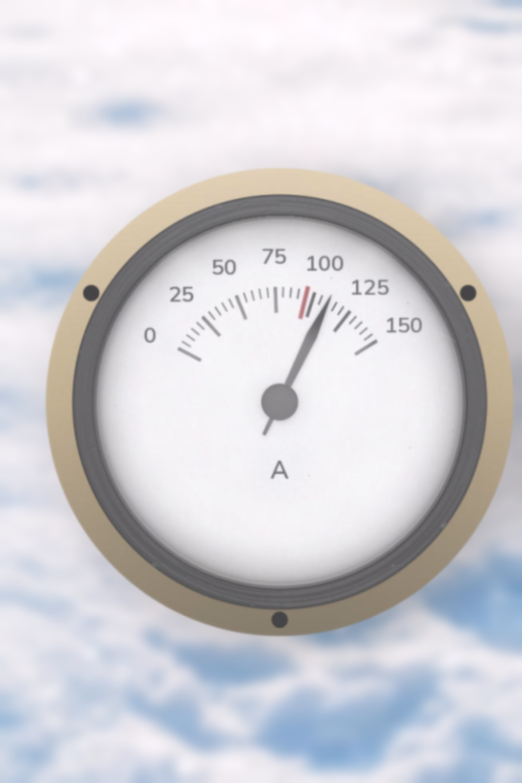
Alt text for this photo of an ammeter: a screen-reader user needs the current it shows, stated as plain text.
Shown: 110 A
